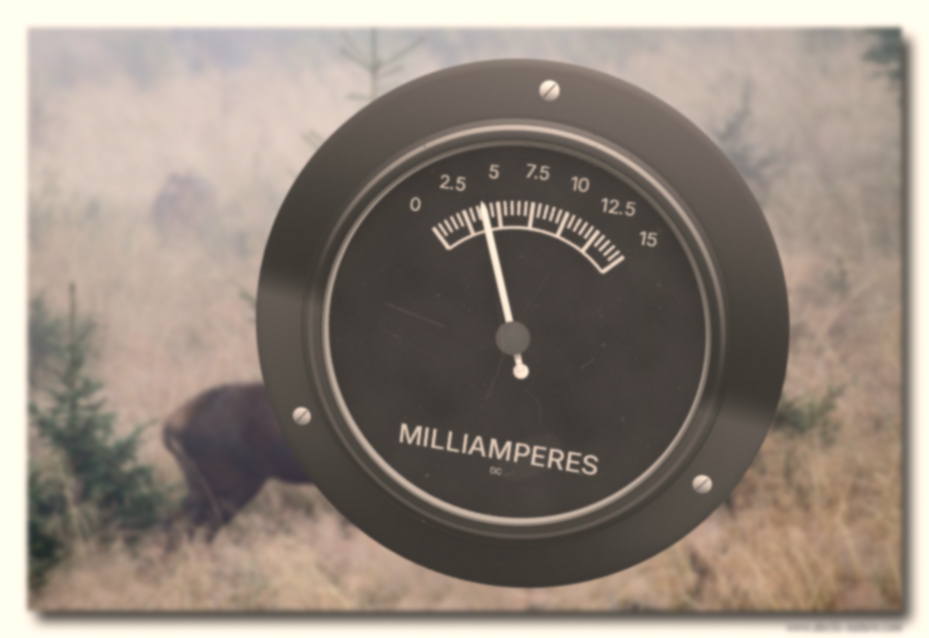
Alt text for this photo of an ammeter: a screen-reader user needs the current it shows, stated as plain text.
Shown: 4 mA
